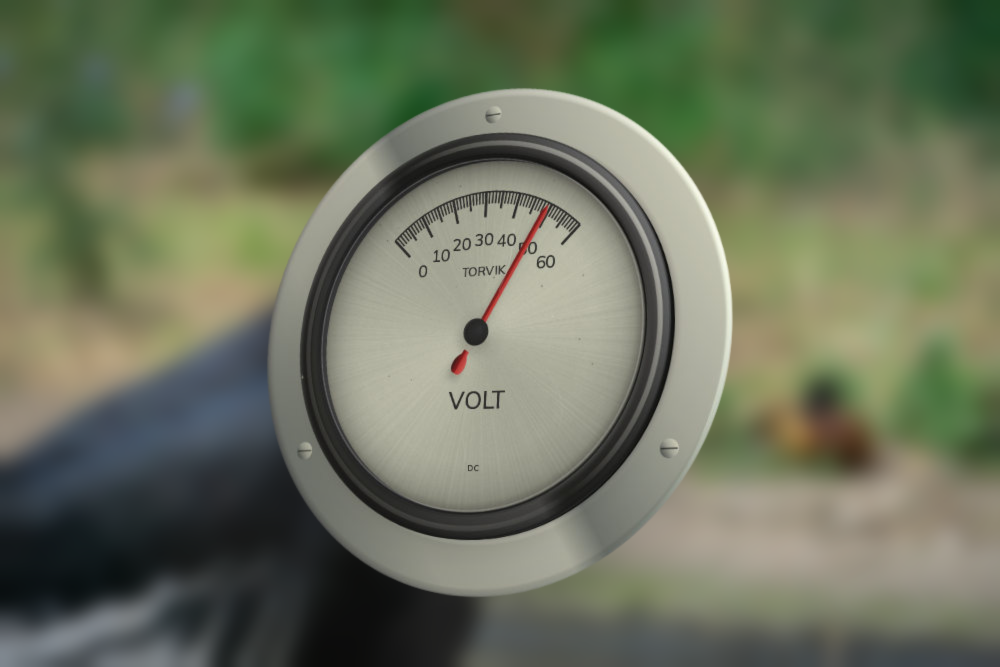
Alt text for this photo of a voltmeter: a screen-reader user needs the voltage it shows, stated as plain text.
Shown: 50 V
